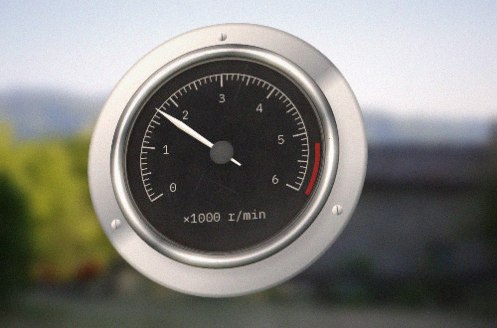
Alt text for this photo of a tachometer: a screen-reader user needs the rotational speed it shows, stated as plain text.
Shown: 1700 rpm
